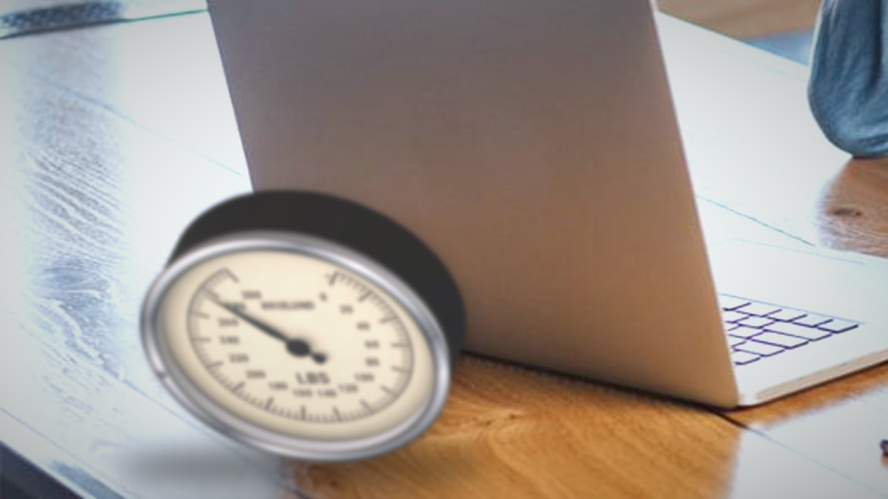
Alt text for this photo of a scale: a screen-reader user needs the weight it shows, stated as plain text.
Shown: 280 lb
